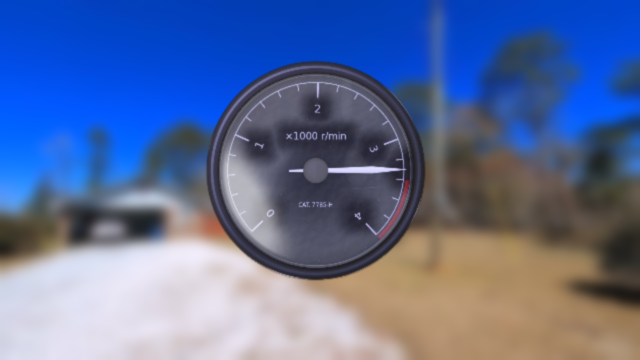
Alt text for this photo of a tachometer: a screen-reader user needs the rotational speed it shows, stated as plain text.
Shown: 3300 rpm
